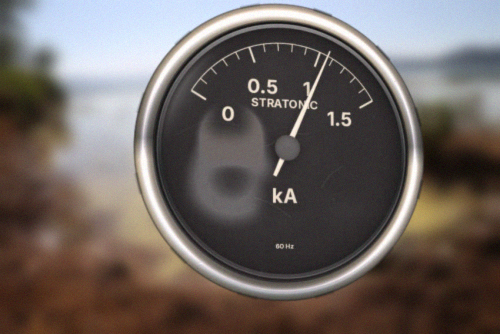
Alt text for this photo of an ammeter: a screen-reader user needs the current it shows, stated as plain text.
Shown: 1.05 kA
